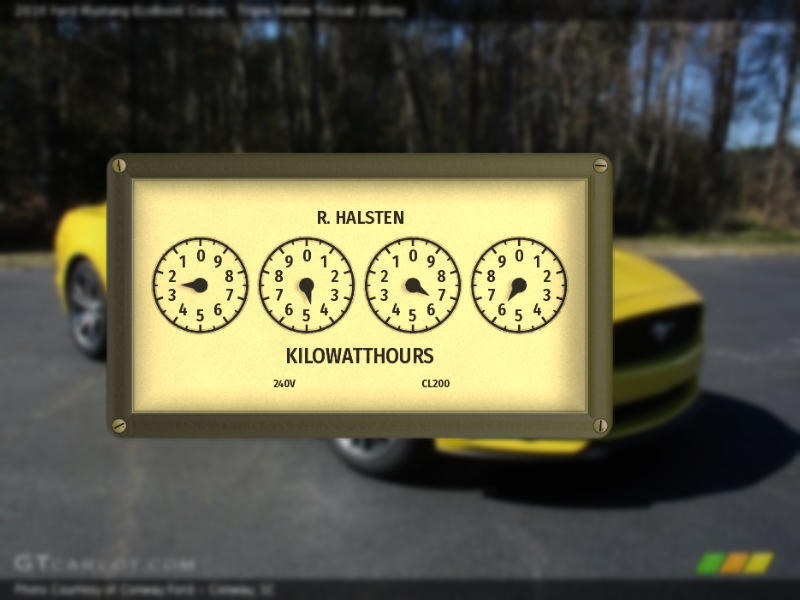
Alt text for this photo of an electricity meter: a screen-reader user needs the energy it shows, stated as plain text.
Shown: 2466 kWh
